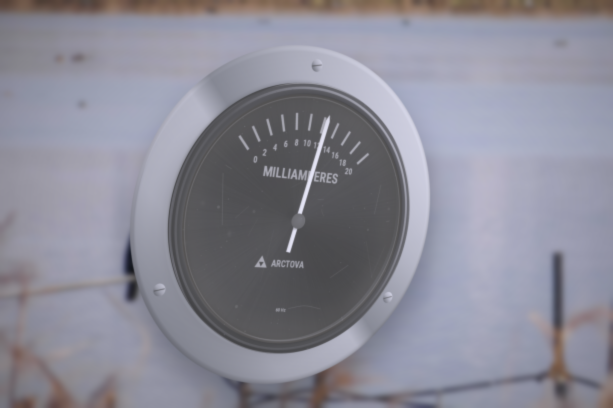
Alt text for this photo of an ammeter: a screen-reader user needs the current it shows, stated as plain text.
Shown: 12 mA
